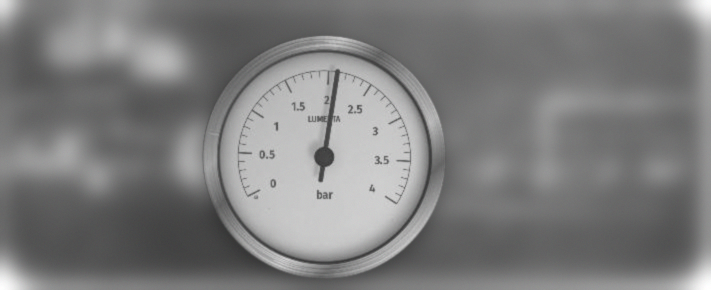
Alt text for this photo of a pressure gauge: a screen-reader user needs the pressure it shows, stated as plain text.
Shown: 2.1 bar
